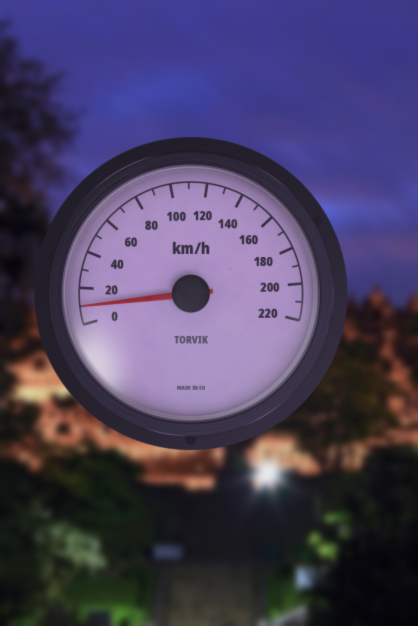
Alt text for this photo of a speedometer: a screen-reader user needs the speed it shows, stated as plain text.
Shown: 10 km/h
